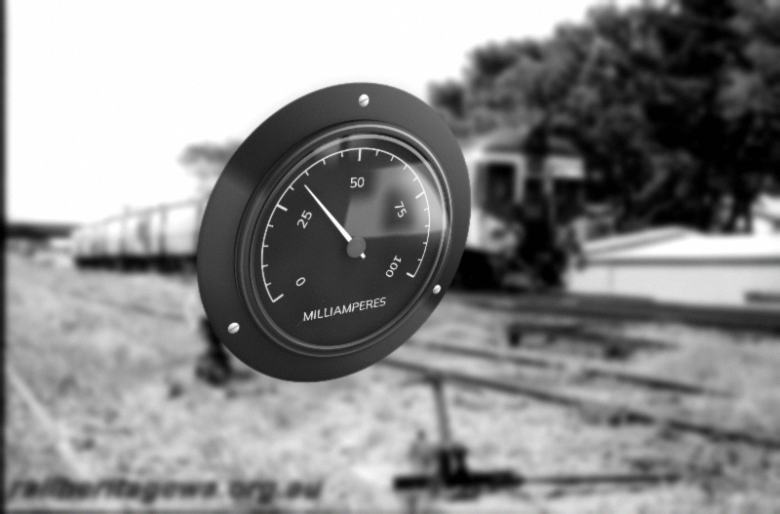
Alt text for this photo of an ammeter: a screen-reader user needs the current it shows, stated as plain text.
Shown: 32.5 mA
